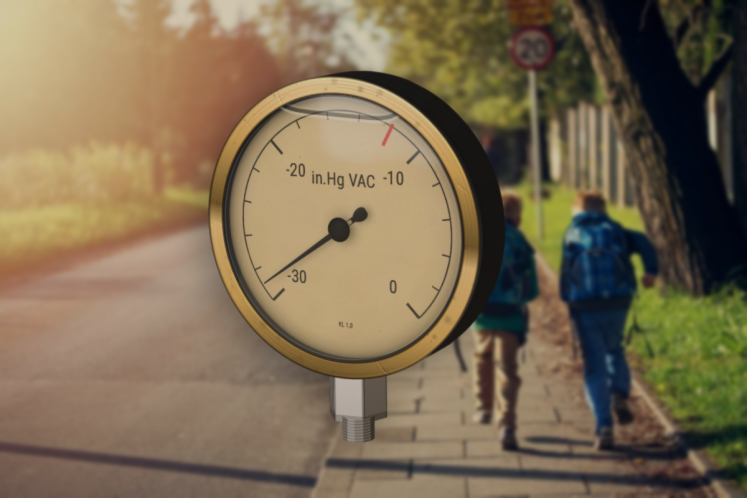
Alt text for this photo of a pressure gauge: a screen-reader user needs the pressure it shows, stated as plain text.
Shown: -29 inHg
